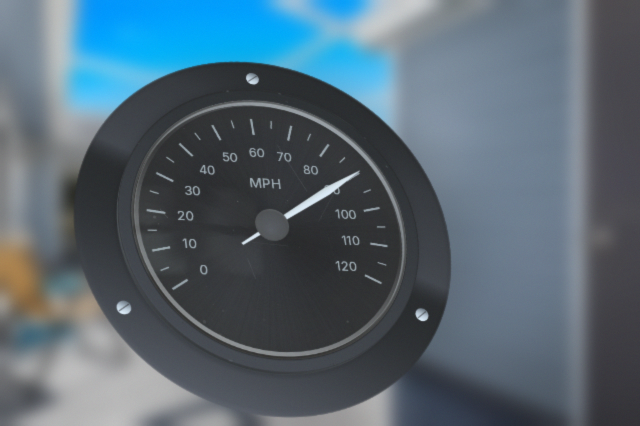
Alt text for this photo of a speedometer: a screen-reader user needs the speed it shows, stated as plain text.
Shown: 90 mph
